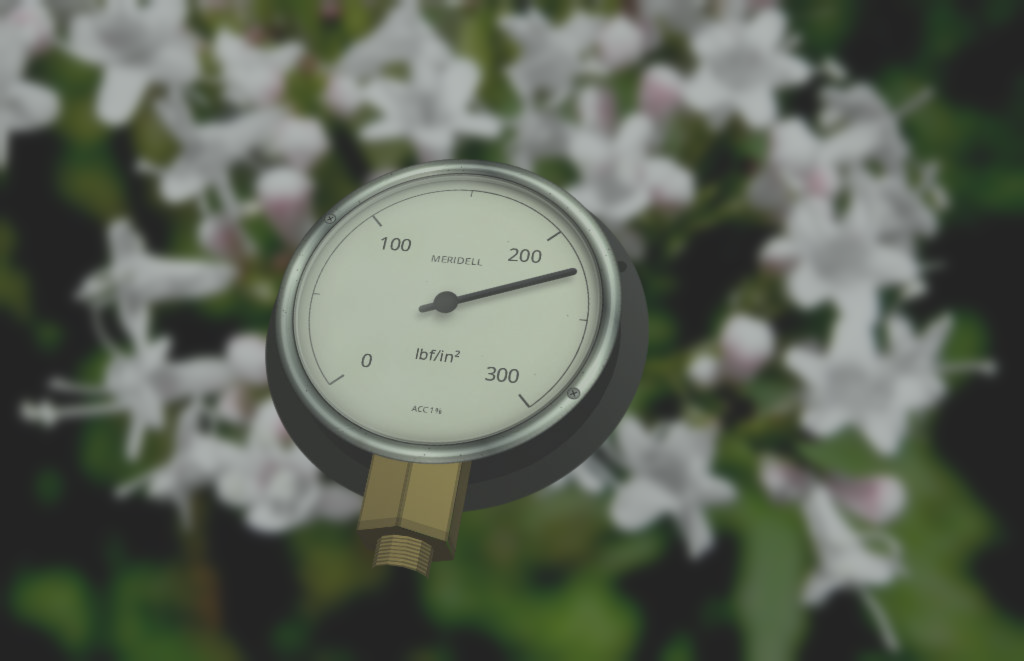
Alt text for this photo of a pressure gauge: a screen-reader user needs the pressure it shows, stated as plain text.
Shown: 225 psi
